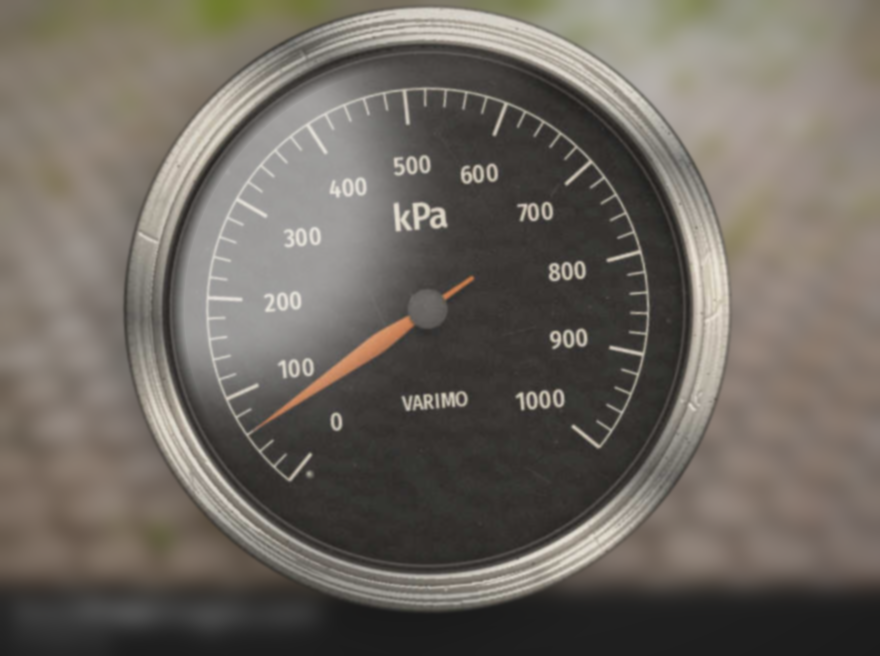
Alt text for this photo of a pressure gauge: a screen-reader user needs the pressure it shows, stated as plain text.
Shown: 60 kPa
